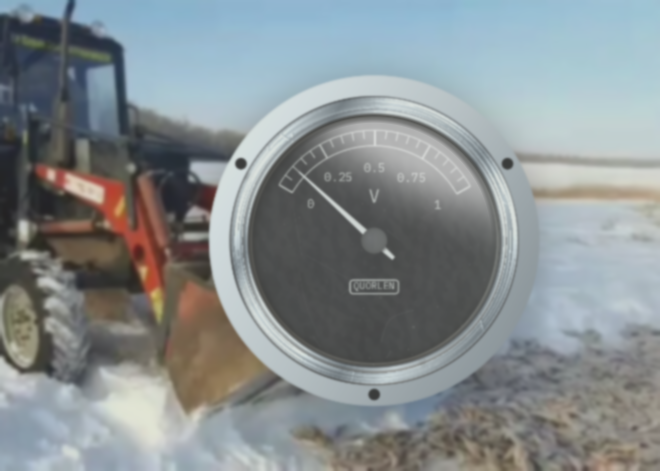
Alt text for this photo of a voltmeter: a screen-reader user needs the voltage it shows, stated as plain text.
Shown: 0.1 V
